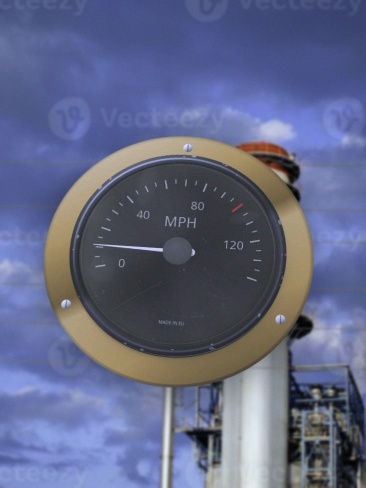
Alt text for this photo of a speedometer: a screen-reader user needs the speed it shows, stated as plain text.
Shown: 10 mph
